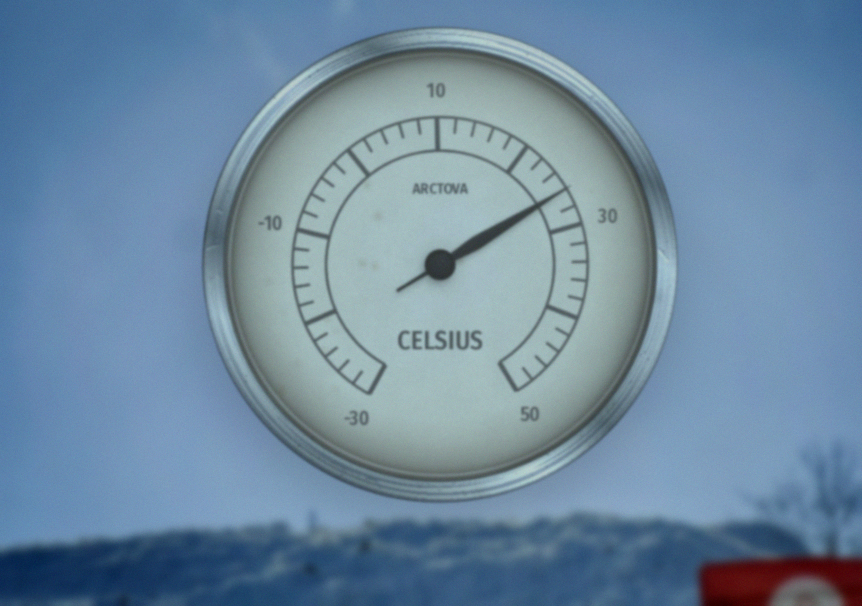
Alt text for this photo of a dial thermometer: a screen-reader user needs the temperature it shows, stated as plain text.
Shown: 26 °C
